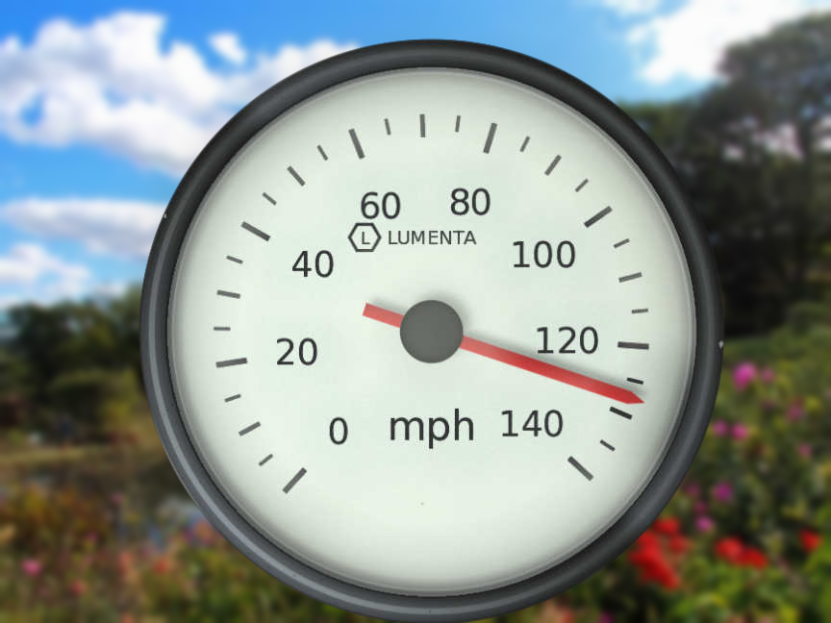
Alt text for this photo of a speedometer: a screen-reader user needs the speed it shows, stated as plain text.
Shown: 127.5 mph
